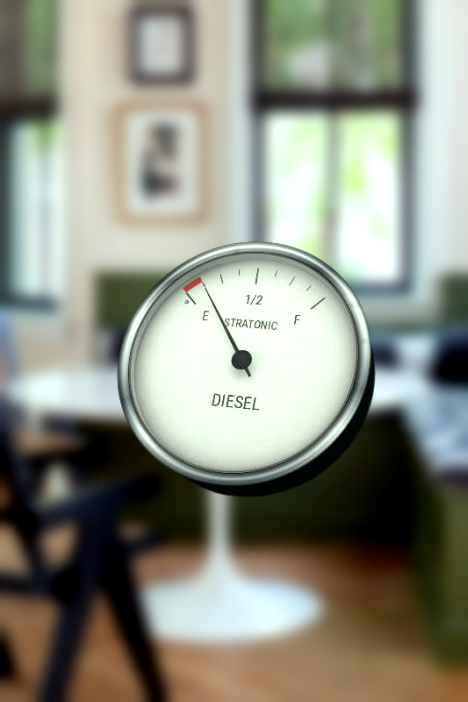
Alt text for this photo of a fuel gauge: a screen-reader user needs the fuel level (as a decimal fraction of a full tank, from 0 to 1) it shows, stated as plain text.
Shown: 0.125
